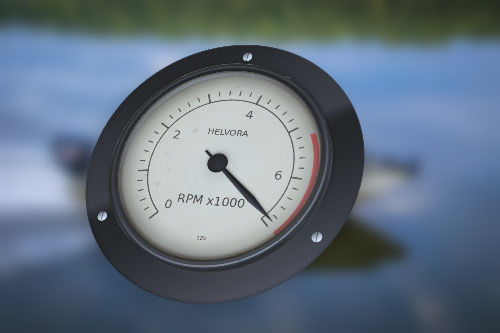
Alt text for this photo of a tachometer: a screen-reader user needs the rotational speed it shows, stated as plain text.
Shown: 6900 rpm
